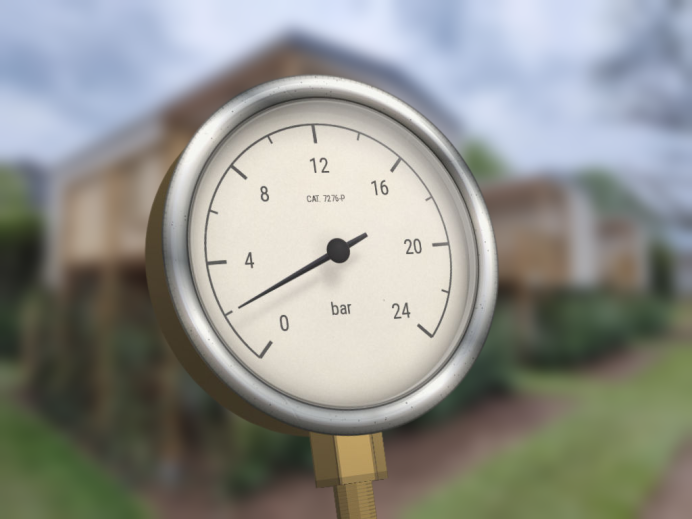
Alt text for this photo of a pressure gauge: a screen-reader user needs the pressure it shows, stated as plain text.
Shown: 2 bar
